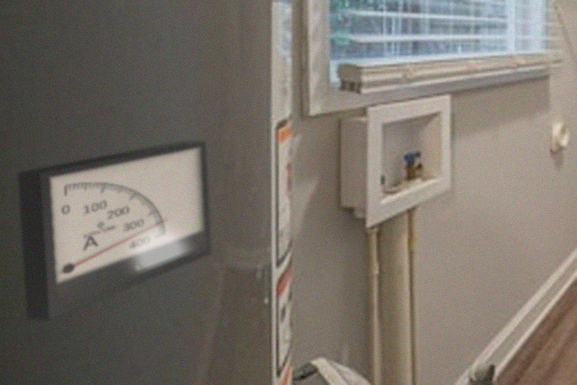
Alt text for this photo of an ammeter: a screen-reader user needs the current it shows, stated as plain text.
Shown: 350 A
